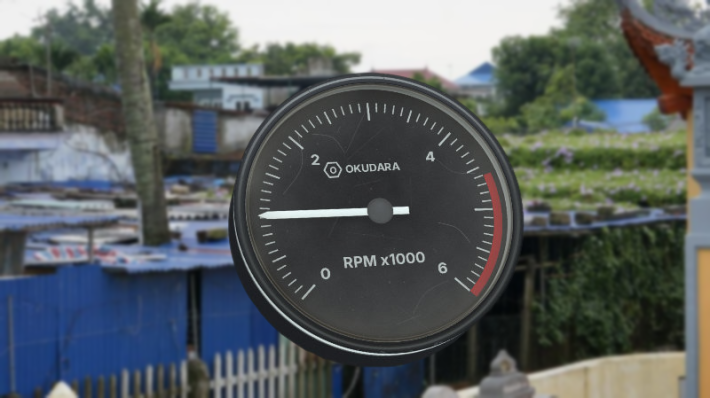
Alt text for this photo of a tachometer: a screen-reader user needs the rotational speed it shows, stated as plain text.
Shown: 1000 rpm
